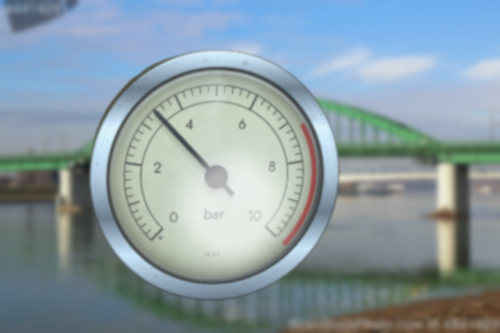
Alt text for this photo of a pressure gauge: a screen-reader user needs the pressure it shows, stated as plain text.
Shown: 3.4 bar
